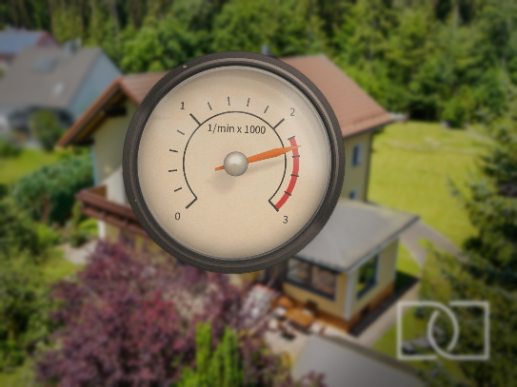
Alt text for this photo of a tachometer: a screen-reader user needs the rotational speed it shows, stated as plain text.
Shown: 2300 rpm
